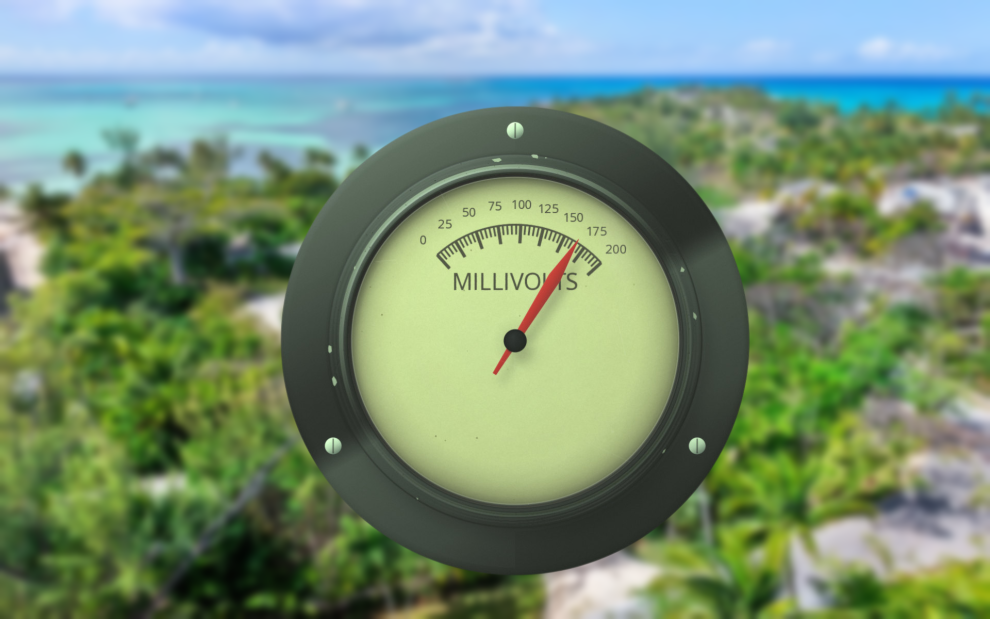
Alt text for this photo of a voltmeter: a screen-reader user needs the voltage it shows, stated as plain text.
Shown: 165 mV
